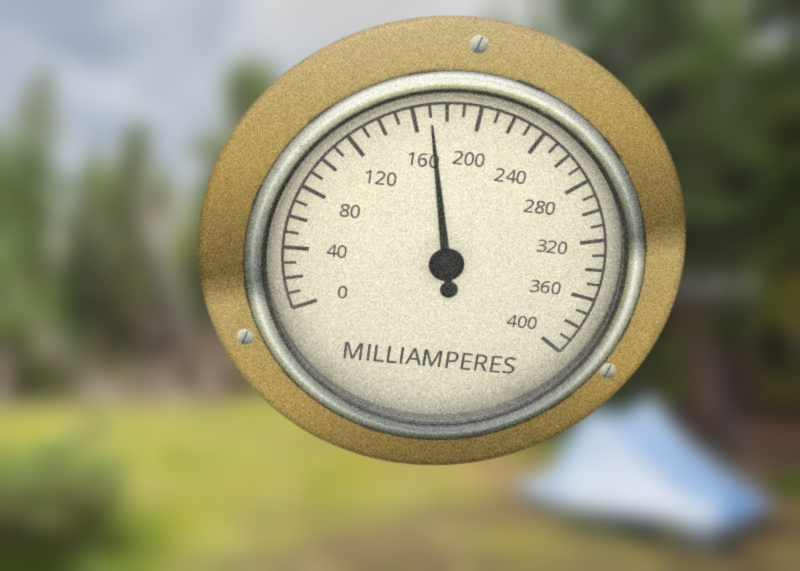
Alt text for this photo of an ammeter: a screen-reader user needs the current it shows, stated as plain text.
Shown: 170 mA
